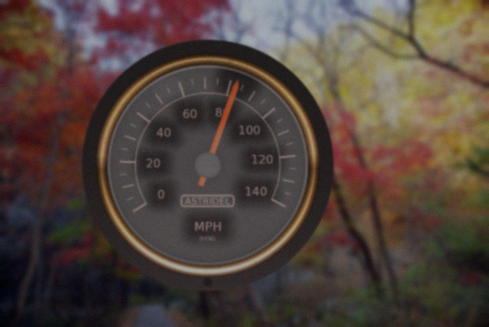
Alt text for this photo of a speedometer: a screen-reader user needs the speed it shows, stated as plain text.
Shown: 82.5 mph
